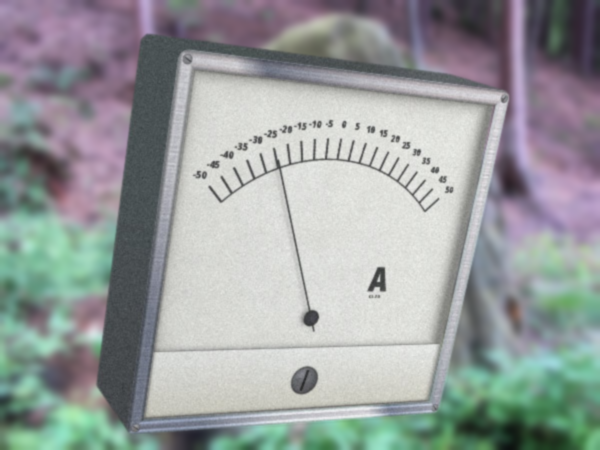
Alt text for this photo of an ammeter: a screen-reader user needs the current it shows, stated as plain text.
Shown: -25 A
